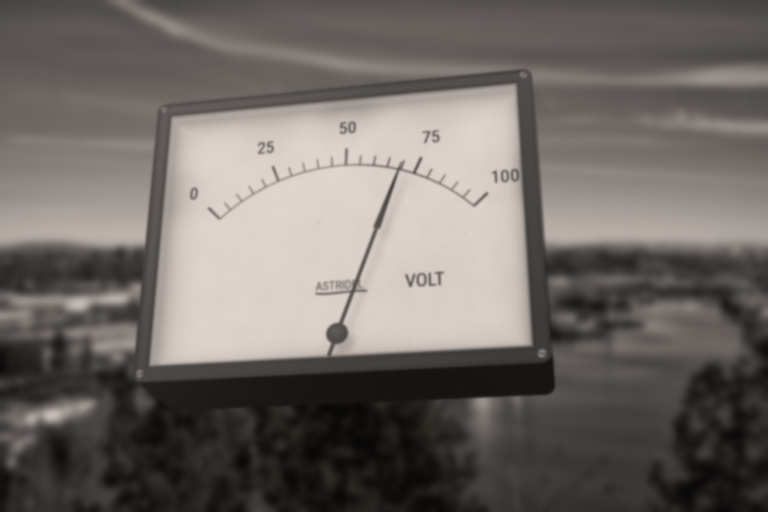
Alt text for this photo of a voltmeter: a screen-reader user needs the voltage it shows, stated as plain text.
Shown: 70 V
